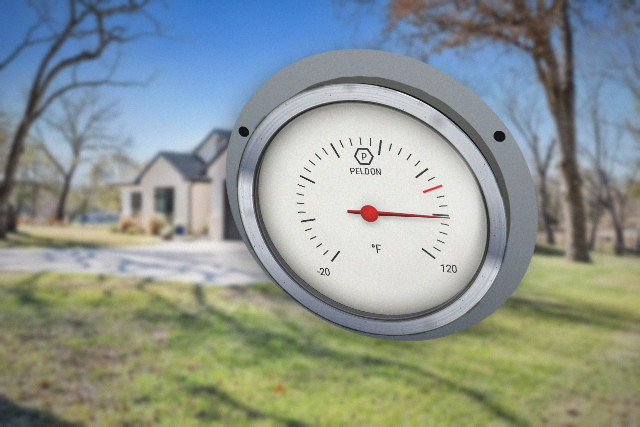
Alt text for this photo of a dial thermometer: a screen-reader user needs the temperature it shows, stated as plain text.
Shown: 100 °F
